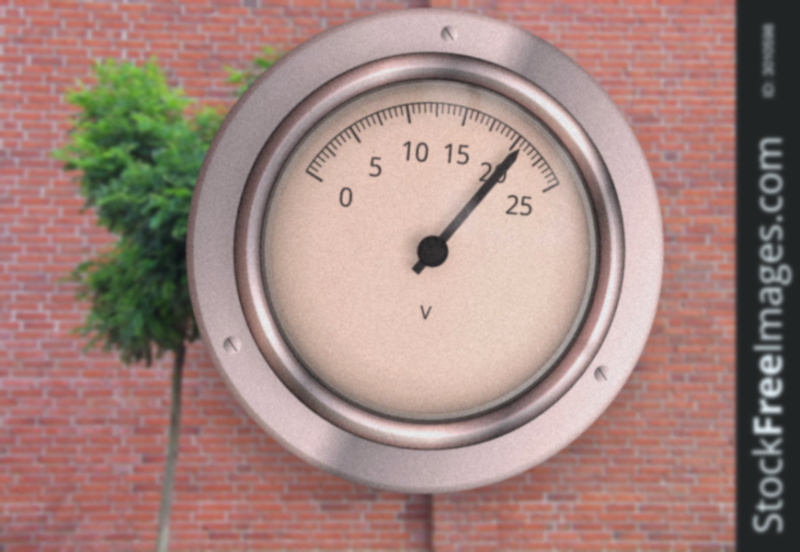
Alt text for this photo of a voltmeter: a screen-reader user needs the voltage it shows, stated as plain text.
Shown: 20.5 V
